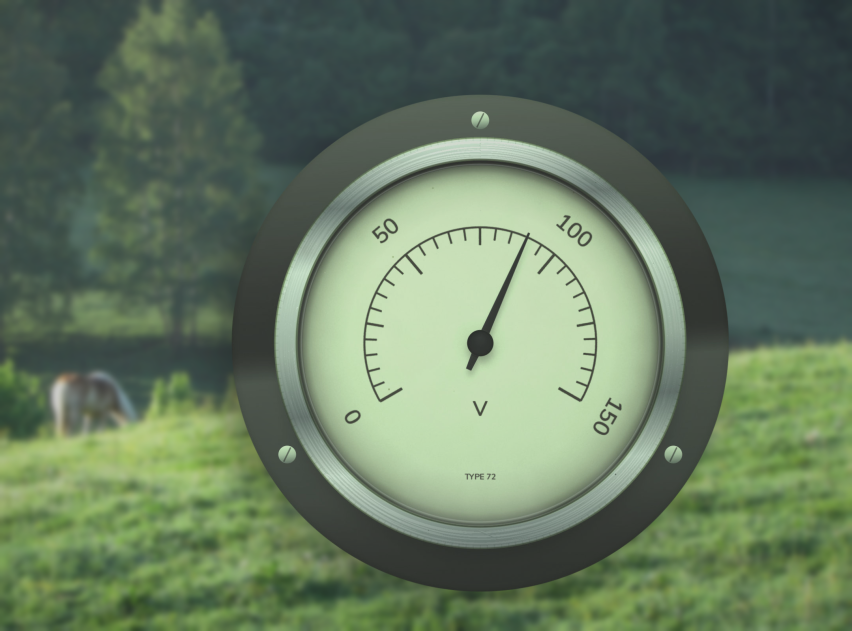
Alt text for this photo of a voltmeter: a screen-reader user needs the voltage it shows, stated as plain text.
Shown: 90 V
